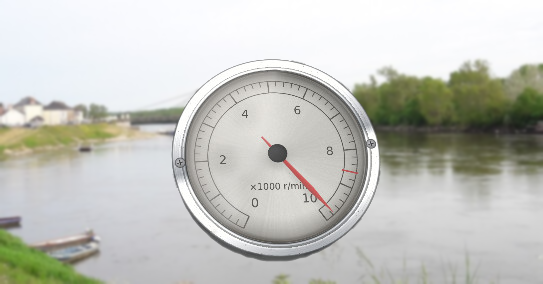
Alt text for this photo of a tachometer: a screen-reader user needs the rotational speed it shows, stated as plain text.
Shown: 9800 rpm
